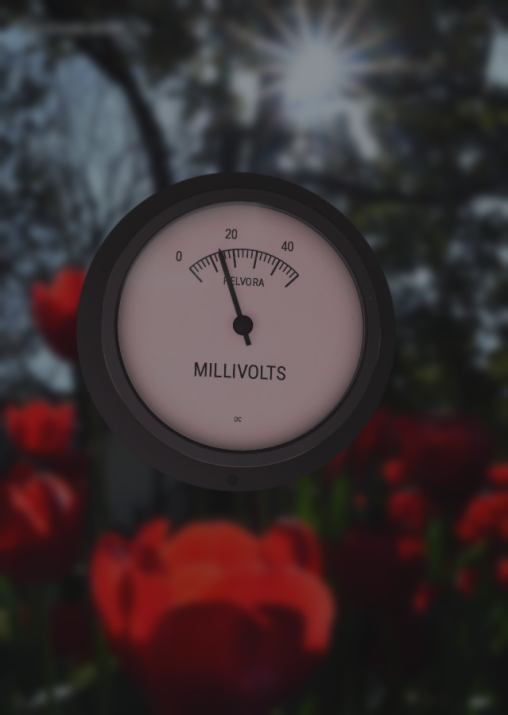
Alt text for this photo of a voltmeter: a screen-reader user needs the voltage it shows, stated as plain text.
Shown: 14 mV
